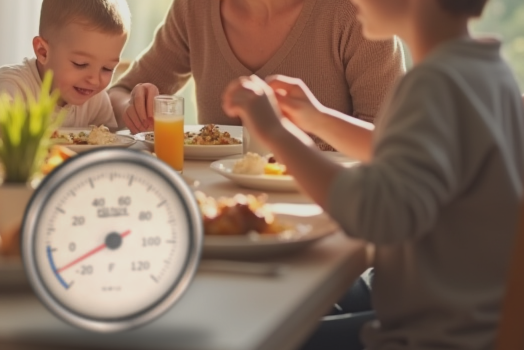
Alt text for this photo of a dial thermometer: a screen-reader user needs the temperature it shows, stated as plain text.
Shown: -10 °F
